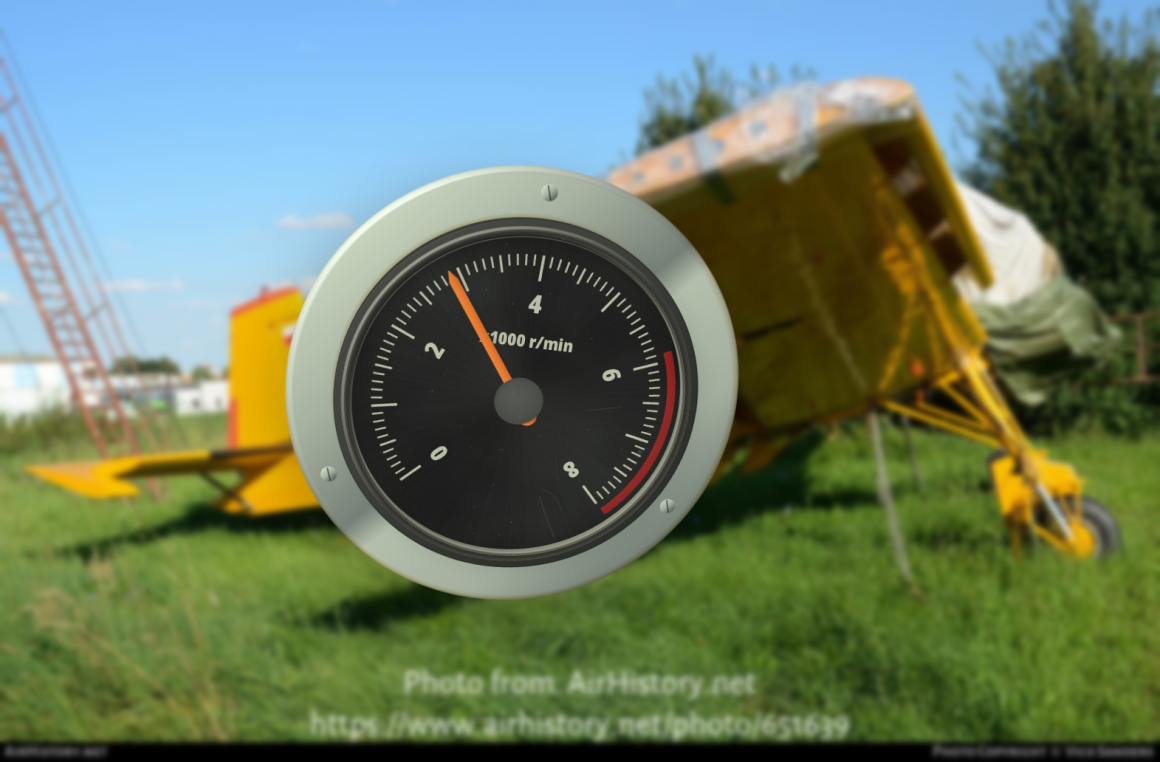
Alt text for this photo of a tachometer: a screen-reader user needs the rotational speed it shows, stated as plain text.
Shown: 2900 rpm
